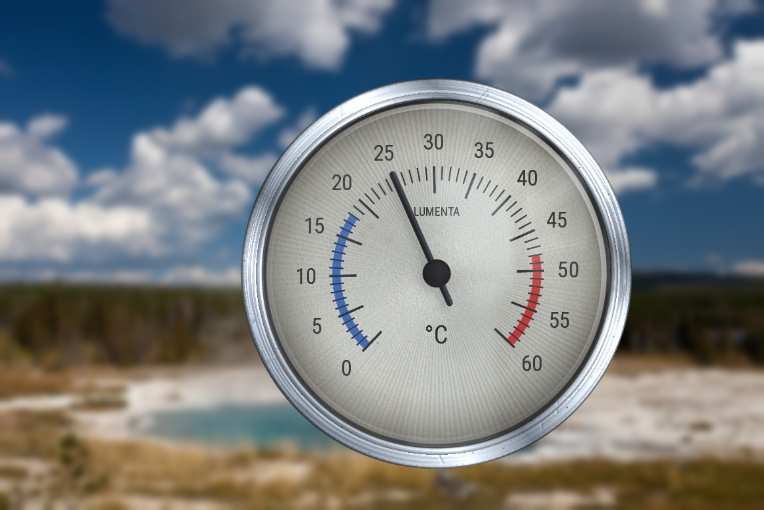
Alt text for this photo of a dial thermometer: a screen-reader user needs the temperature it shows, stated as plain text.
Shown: 25 °C
